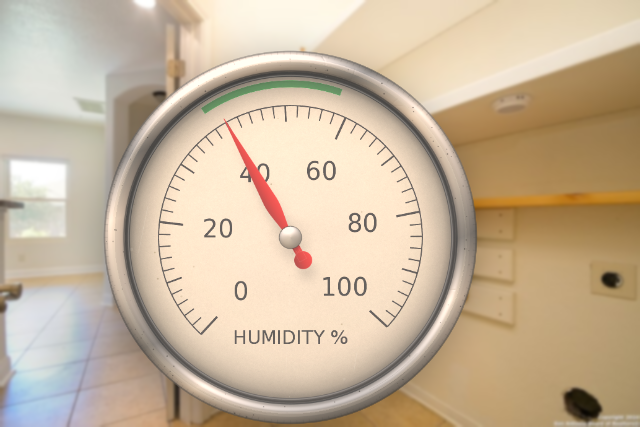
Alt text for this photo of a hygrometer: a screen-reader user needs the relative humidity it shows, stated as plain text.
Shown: 40 %
